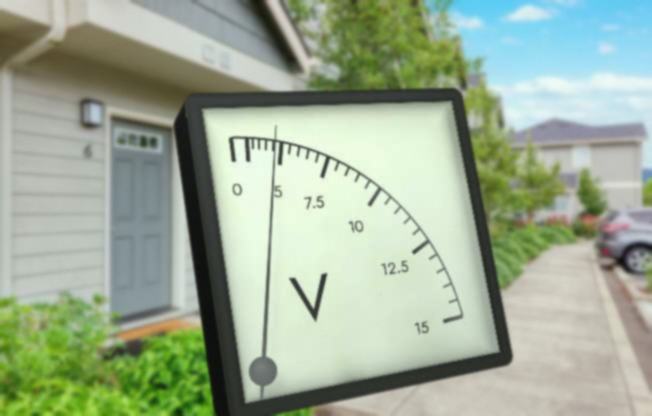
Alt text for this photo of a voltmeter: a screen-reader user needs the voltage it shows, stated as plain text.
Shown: 4.5 V
